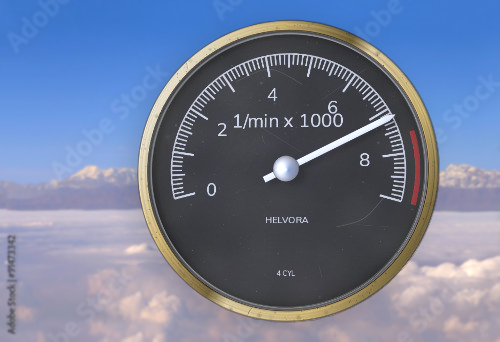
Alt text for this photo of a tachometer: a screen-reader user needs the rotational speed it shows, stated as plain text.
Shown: 7200 rpm
